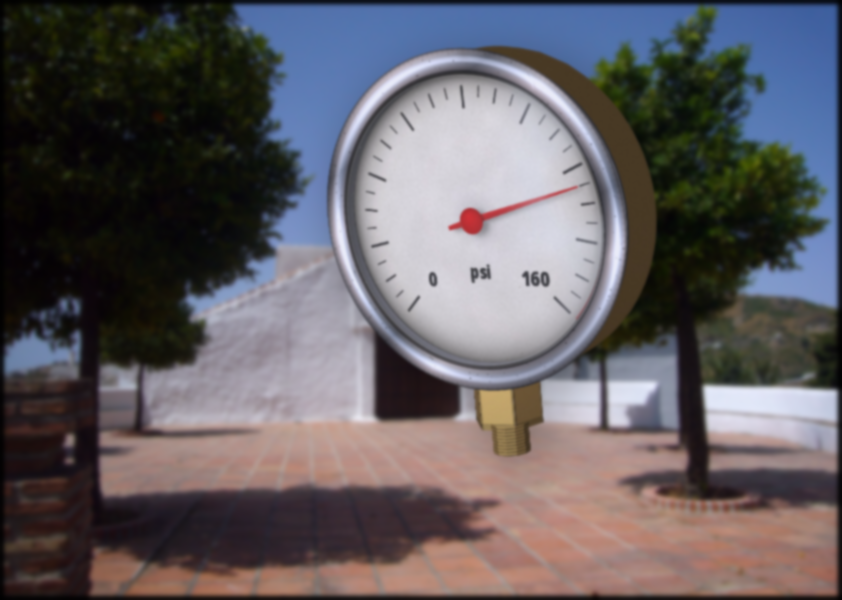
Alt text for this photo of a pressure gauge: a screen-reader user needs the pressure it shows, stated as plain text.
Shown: 125 psi
